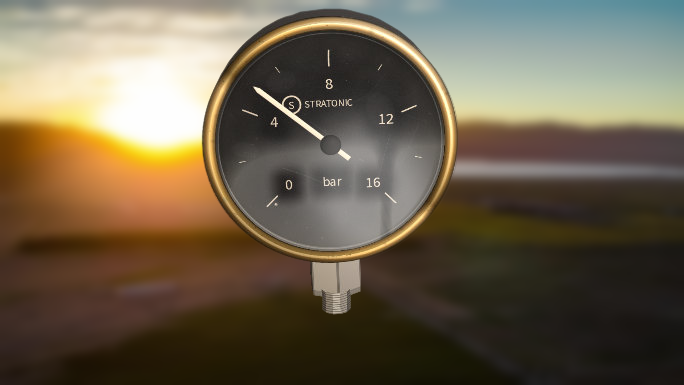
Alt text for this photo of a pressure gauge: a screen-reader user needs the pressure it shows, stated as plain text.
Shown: 5 bar
